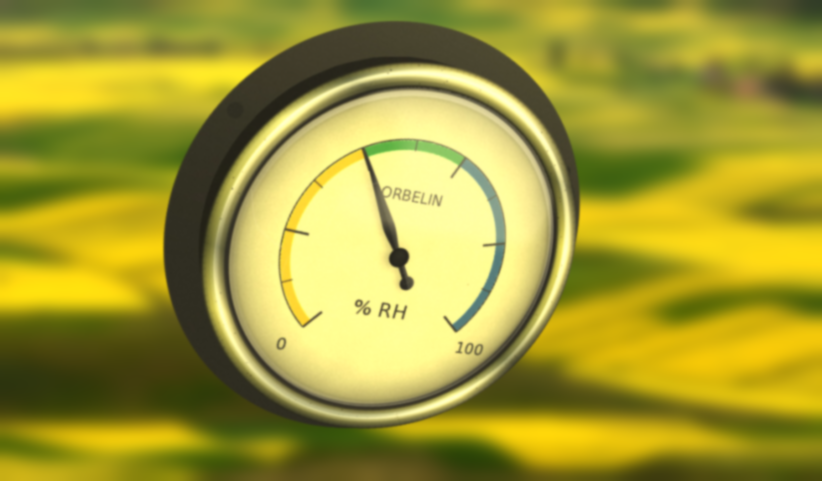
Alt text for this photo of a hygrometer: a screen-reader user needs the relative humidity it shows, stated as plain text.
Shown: 40 %
